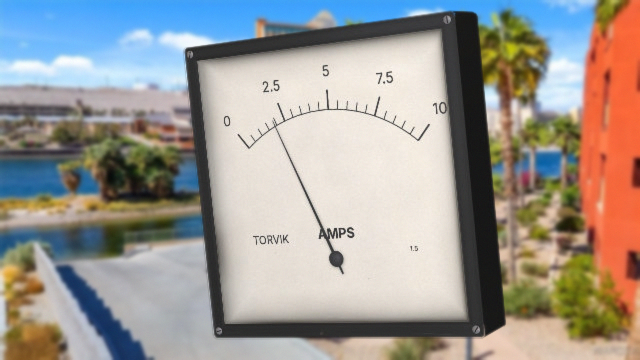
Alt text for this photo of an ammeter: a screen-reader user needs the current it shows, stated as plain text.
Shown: 2 A
